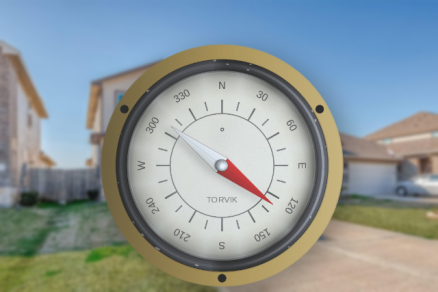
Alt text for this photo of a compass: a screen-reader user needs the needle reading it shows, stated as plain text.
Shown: 127.5 °
